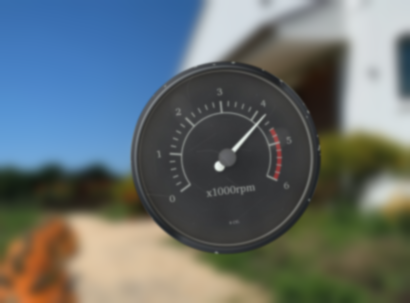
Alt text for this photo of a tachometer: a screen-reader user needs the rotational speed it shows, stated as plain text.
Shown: 4200 rpm
